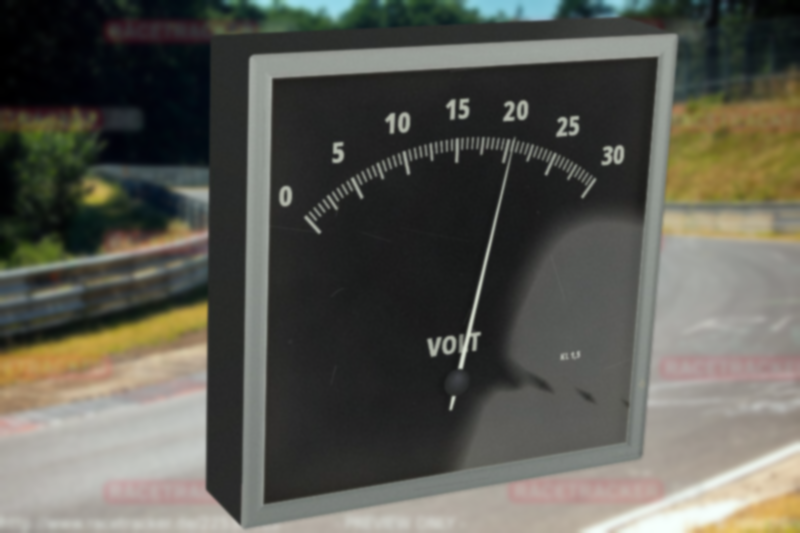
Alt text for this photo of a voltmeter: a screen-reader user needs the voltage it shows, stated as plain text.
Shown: 20 V
